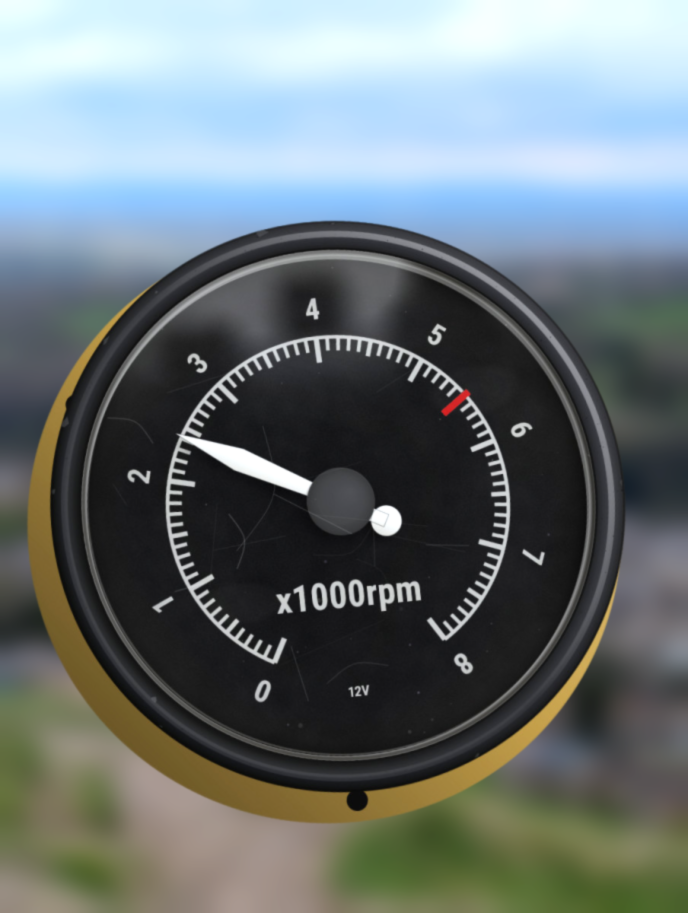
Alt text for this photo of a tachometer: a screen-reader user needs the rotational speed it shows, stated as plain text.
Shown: 2400 rpm
